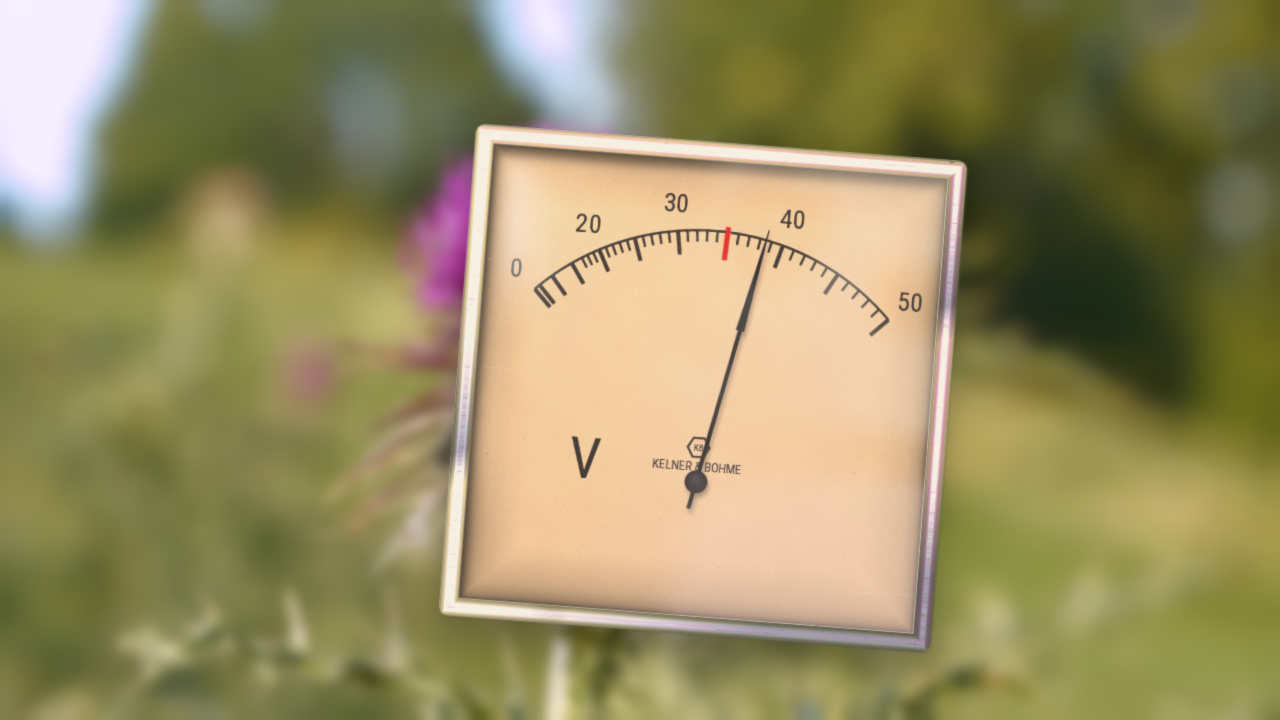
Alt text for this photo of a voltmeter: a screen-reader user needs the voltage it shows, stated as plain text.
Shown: 38.5 V
